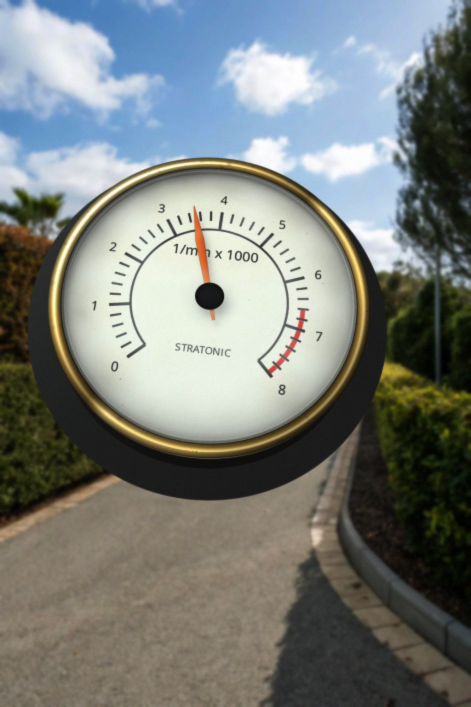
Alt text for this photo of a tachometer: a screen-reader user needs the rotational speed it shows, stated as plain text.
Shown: 3500 rpm
